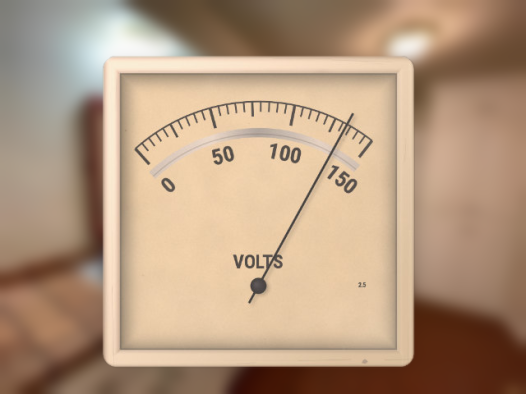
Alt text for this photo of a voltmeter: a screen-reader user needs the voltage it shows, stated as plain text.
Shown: 132.5 V
